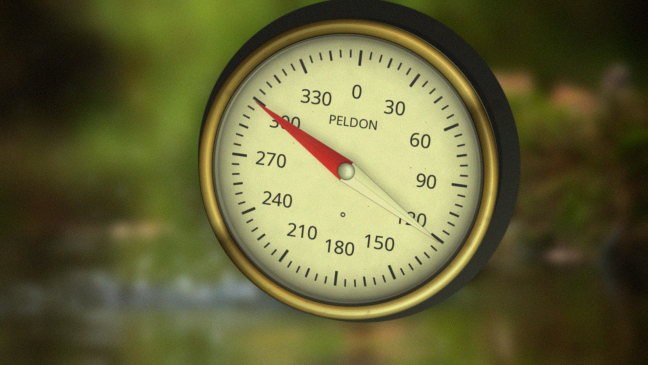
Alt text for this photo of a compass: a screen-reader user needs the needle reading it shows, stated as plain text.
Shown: 300 °
